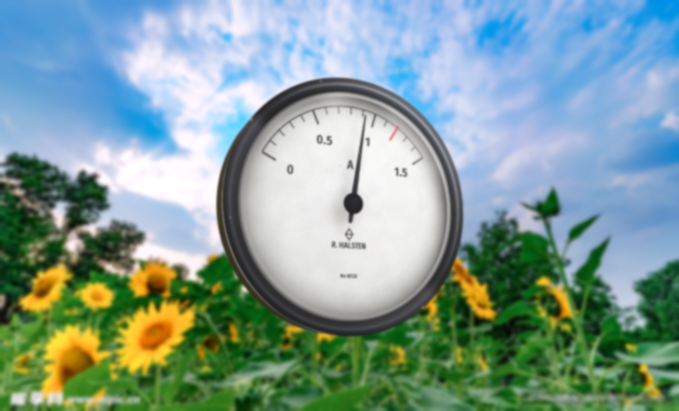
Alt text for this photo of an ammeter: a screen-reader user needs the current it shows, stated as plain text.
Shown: 0.9 A
